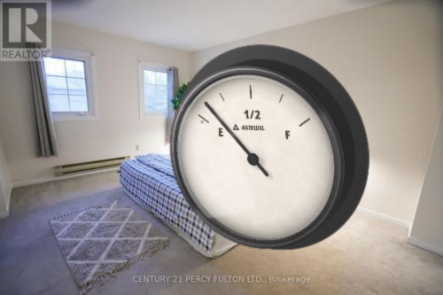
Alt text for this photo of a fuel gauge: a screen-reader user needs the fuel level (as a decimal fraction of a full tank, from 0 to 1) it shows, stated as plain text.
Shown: 0.125
